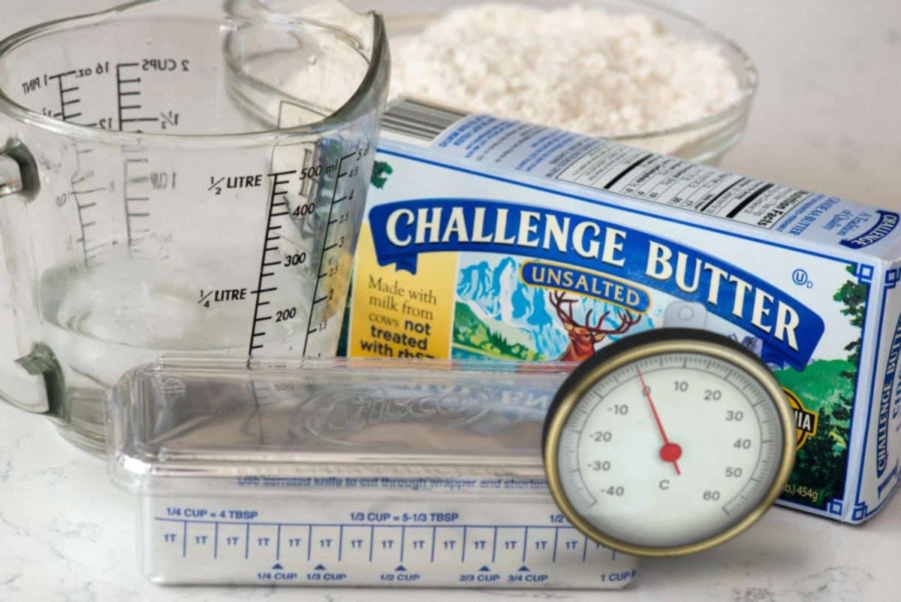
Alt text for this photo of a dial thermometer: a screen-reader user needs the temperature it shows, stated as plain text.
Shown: 0 °C
